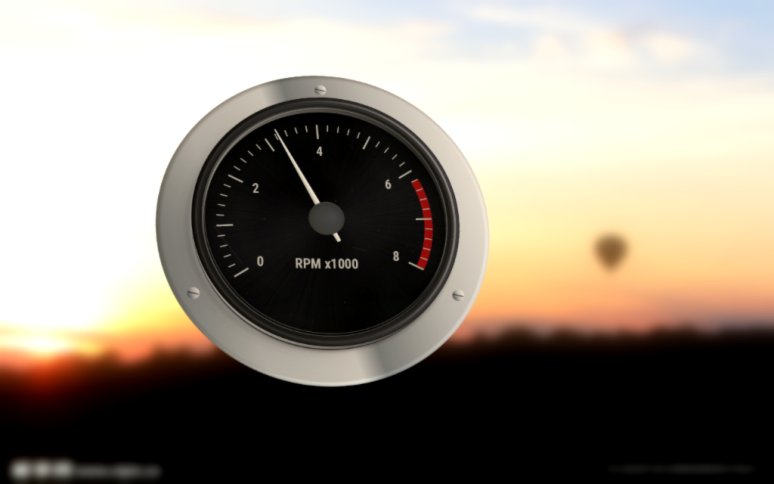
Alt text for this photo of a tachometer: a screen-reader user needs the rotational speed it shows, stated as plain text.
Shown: 3200 rpm
